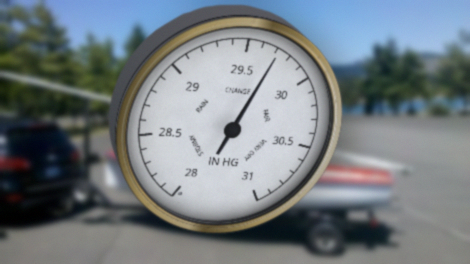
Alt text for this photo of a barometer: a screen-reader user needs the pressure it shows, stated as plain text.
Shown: 29.7 inHg
